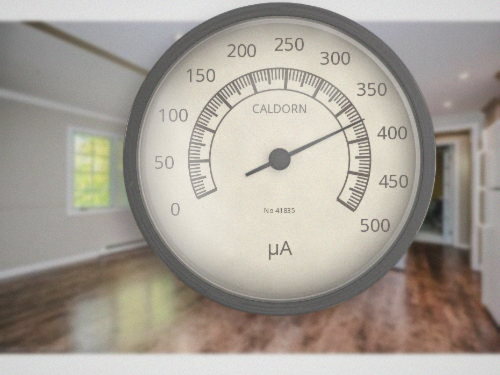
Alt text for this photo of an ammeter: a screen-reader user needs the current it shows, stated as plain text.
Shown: 375 µA
